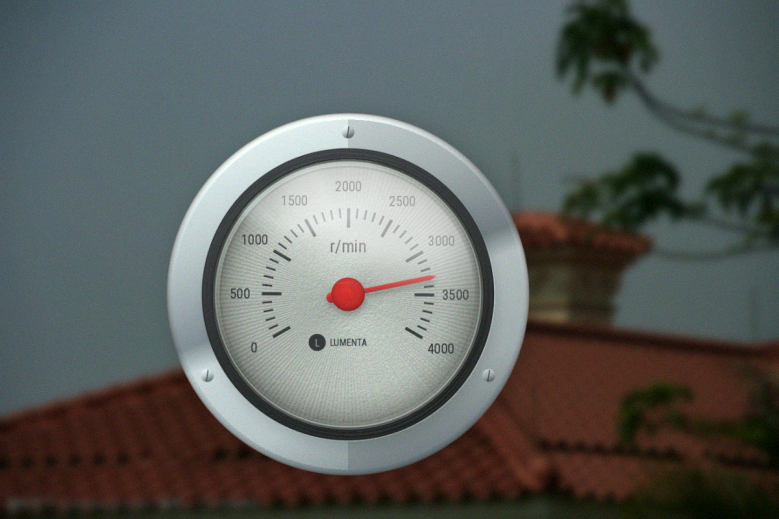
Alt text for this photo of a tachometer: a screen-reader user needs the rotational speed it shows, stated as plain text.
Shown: 3300 rpm
